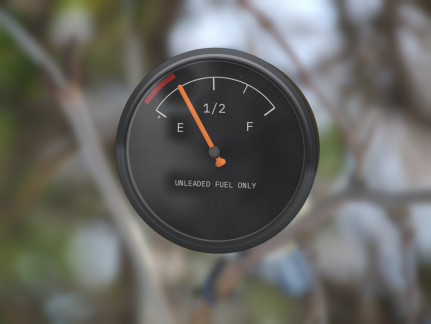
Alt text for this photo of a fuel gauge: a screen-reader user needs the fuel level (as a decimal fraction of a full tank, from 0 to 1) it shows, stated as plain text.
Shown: 0.25
